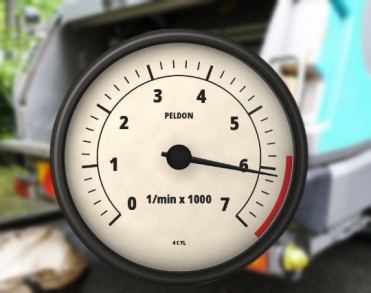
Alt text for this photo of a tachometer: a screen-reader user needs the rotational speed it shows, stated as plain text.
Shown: 6100 rpm
